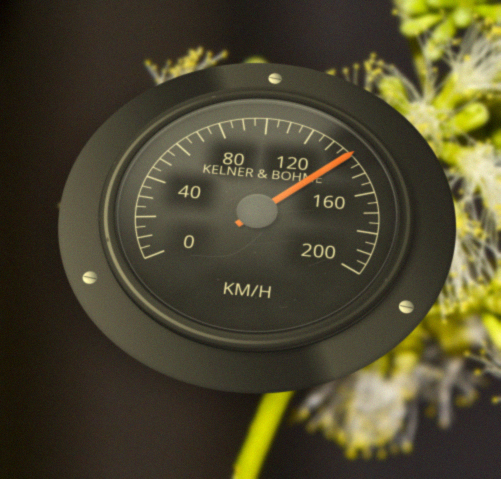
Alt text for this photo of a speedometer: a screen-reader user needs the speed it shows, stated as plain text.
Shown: 140 km/h
